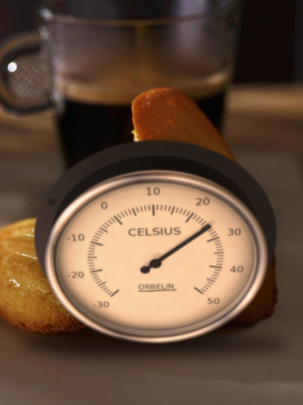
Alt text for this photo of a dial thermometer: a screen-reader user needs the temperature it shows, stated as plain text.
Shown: 25 °C
